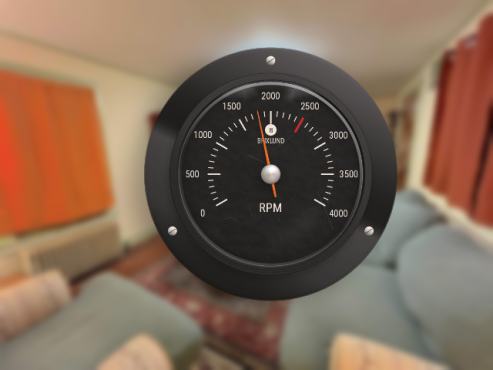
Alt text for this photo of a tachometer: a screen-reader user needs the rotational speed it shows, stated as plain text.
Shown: 1800 rpm
